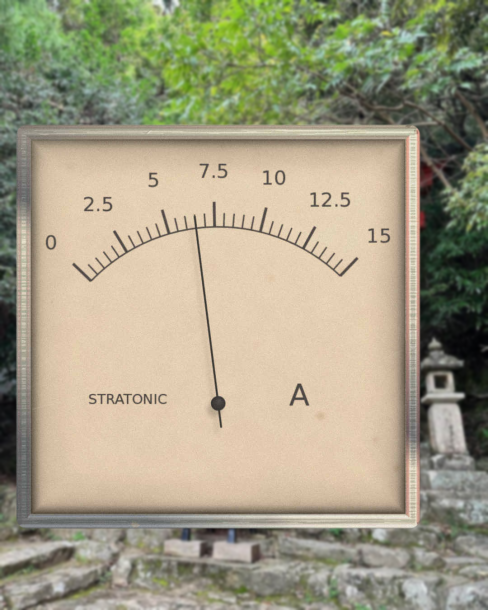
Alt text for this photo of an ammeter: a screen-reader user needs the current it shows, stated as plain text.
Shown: 6.5 A
